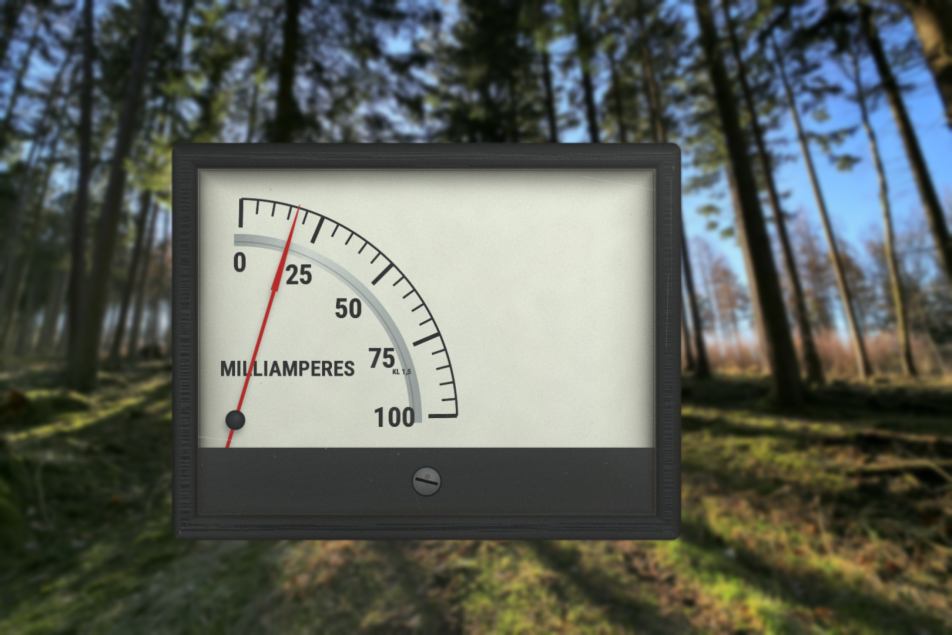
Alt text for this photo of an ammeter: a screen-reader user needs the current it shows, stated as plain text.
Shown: 17.5 mA
